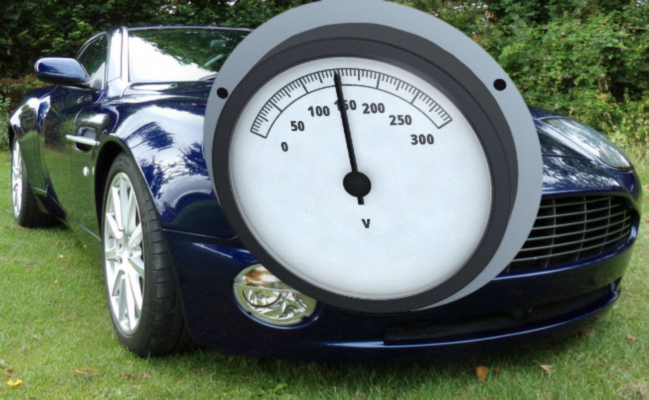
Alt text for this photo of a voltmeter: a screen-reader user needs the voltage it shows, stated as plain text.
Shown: 150 V
